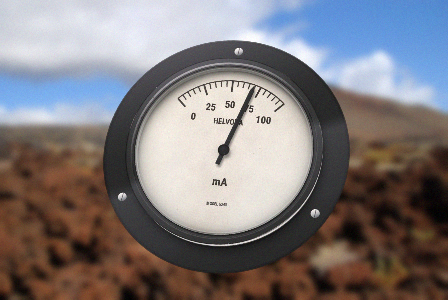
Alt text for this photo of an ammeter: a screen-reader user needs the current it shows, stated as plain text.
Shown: 70 mA
